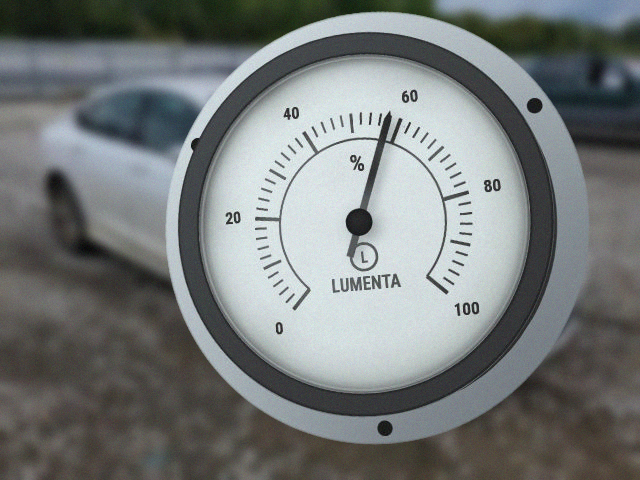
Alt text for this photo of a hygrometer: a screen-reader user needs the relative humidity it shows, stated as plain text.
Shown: 58 %
